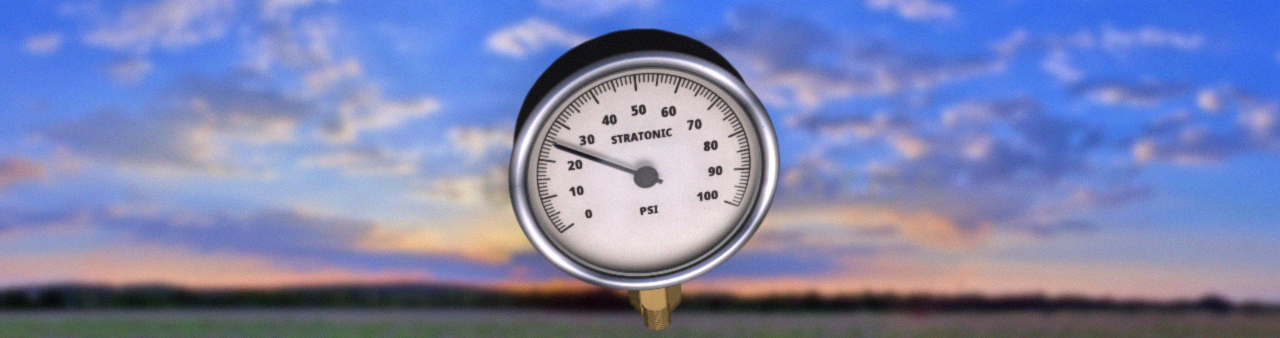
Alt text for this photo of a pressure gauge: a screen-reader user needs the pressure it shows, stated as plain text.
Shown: 25 psi
